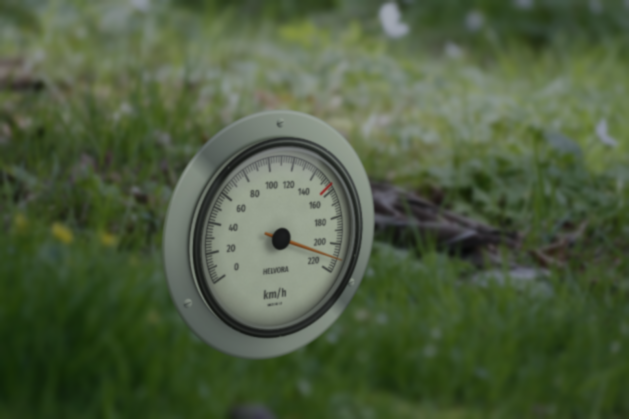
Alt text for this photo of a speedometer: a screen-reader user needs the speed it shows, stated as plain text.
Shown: 210 km/h
